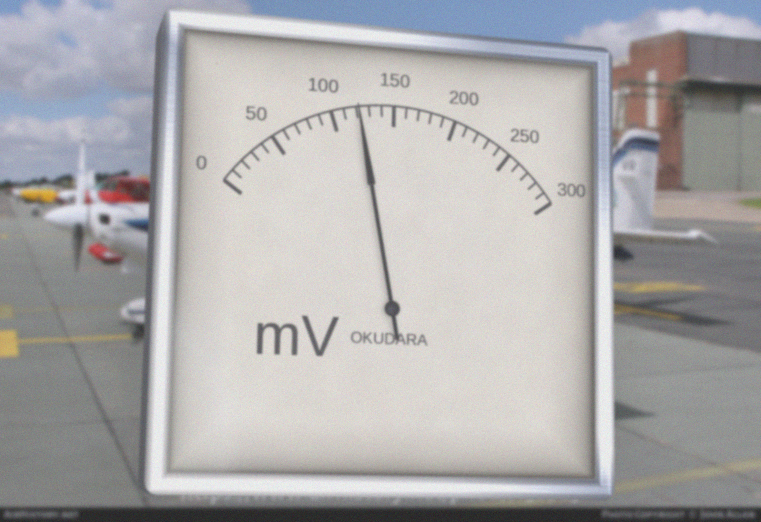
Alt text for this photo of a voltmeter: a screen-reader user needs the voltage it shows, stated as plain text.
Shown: 120 mV
